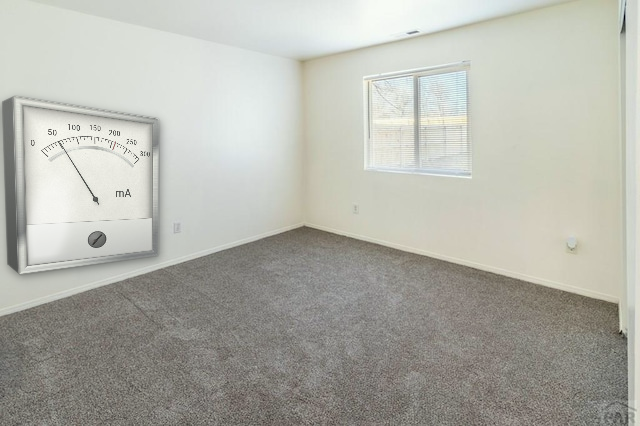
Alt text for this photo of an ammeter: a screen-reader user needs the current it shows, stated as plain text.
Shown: 50 mA
